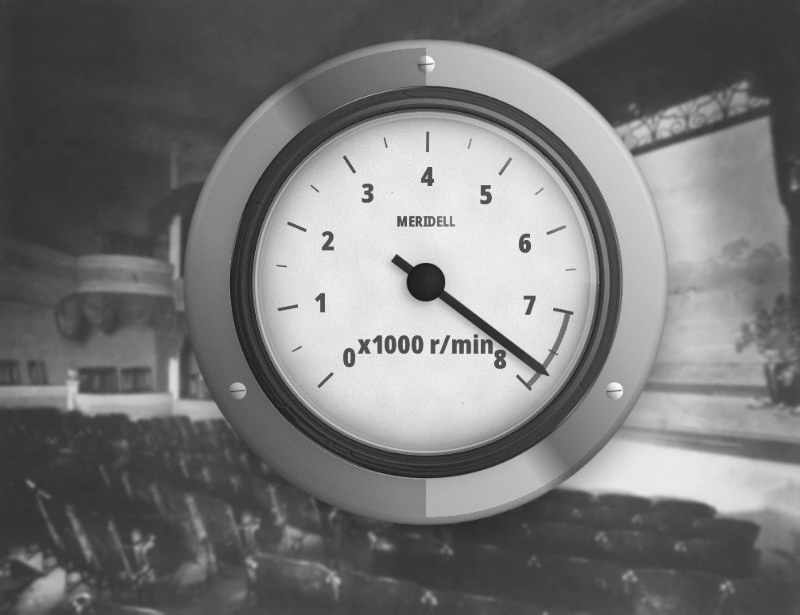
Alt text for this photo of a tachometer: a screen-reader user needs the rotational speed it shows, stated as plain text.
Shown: 7750 rpm
